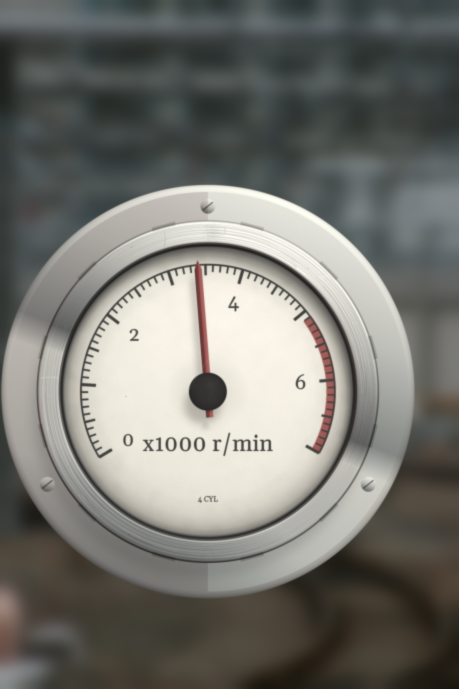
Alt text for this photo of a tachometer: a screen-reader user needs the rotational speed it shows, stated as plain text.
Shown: 3400 rpm
